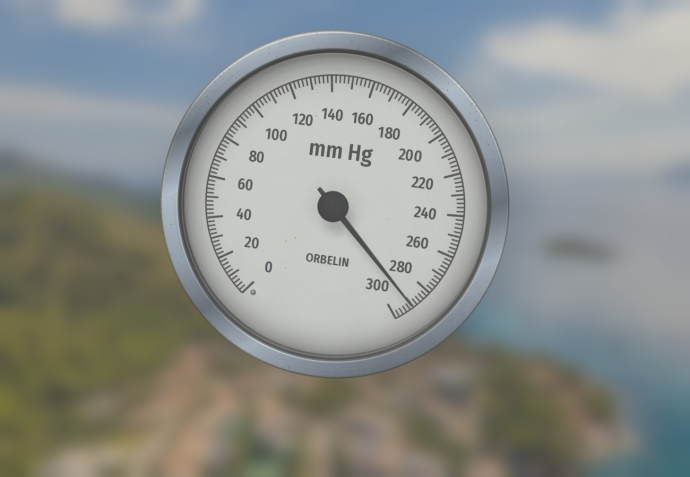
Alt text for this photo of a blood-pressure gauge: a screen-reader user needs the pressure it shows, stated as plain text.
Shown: 290 mmHg
